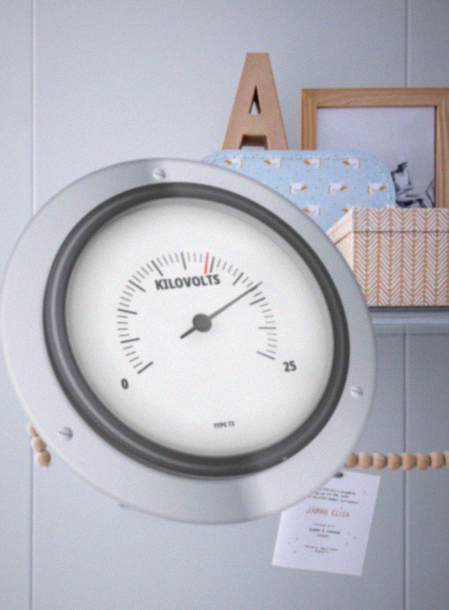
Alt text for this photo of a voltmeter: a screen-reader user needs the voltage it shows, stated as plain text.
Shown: 19 kV
